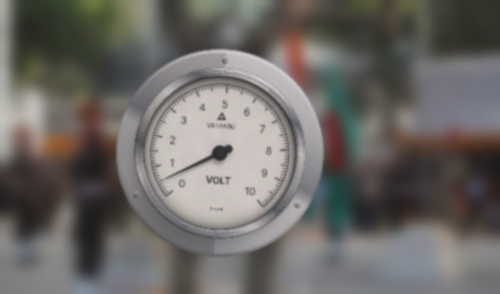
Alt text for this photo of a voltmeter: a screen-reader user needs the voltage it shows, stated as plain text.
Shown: 0.5 V
